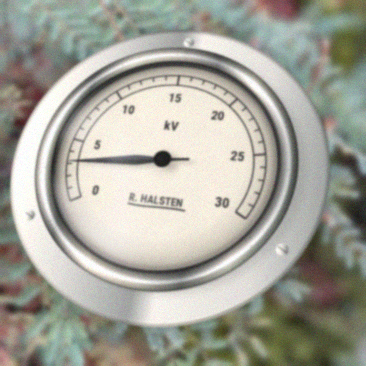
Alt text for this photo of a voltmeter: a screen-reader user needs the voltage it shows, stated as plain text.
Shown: 3 kV
